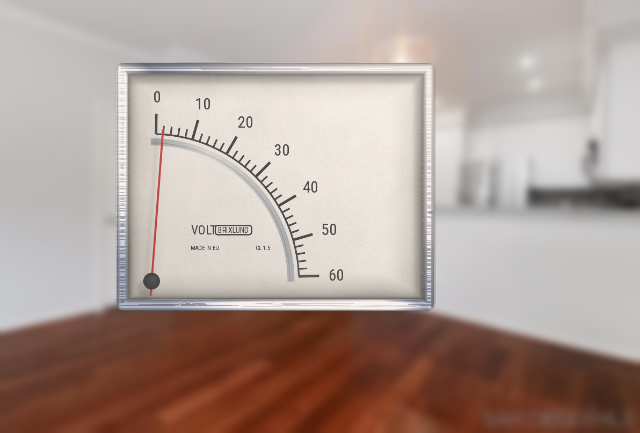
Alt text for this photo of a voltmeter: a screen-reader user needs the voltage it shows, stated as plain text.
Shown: 2 V
